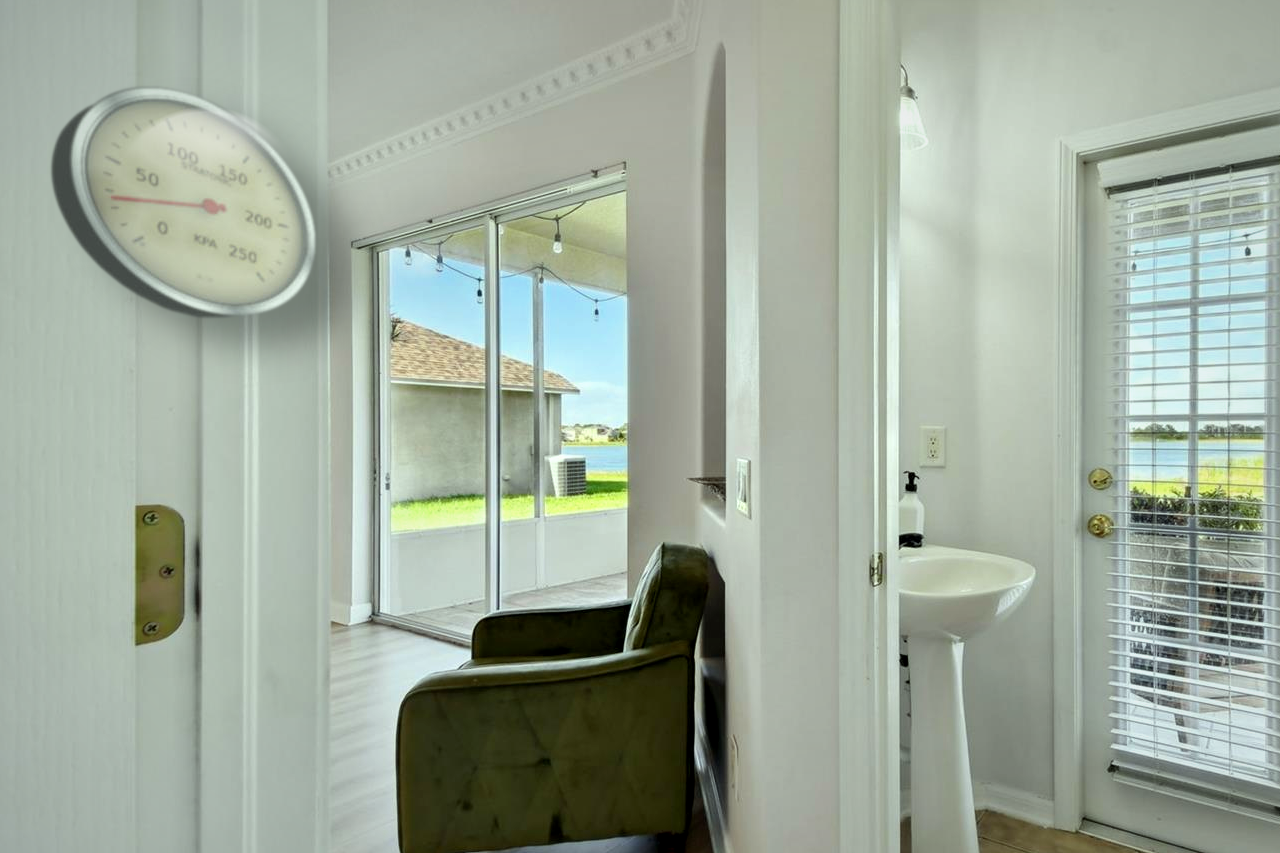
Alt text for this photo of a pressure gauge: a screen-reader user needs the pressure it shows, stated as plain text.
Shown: 25 kPa
